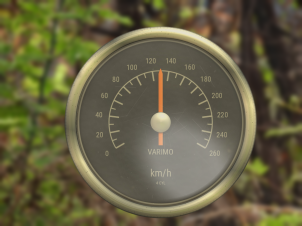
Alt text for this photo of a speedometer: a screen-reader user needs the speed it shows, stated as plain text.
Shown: 130 km/h
